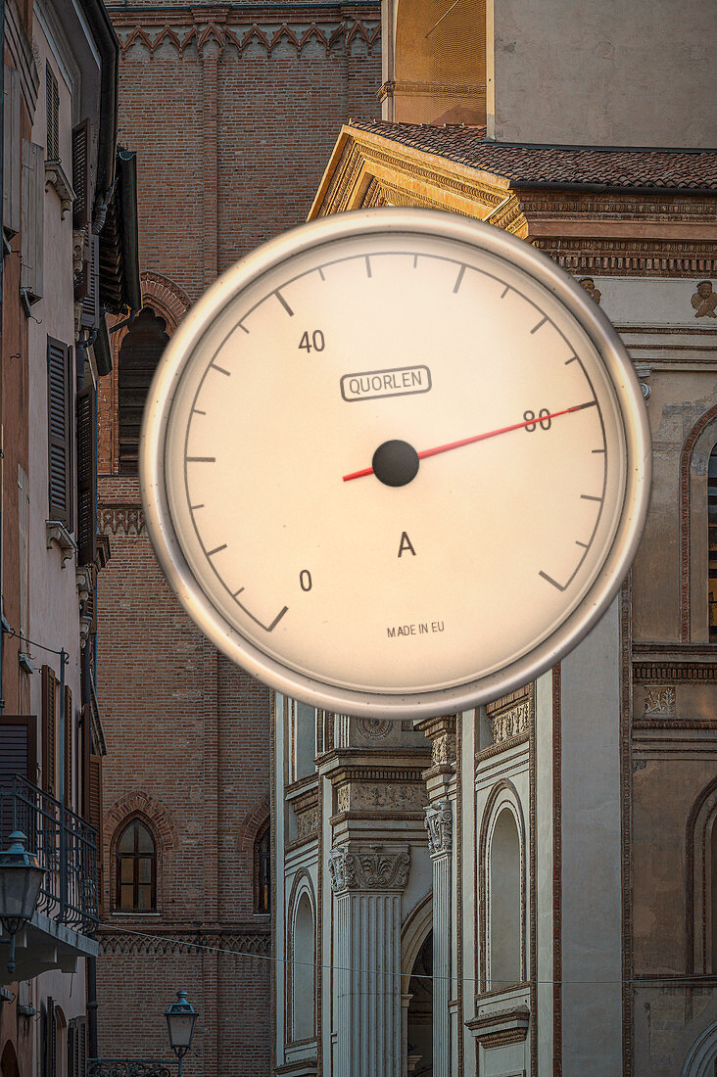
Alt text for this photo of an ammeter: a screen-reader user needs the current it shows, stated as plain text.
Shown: 80 A
